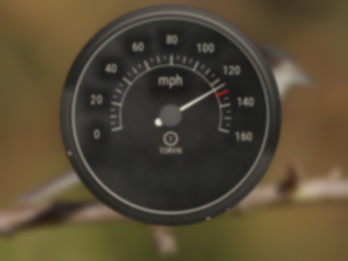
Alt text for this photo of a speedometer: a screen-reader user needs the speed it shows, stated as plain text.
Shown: 125 mph
